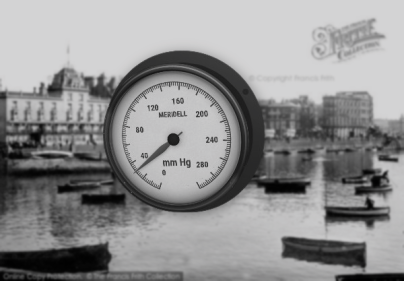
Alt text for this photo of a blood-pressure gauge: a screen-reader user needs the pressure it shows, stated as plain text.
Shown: 30 mmHg
